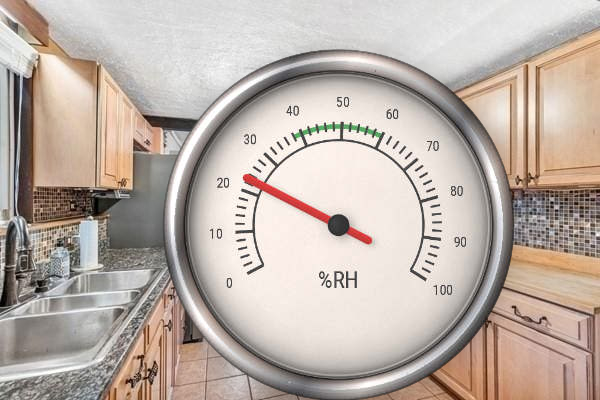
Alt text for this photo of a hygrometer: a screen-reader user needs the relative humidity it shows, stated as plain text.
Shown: 23 %
